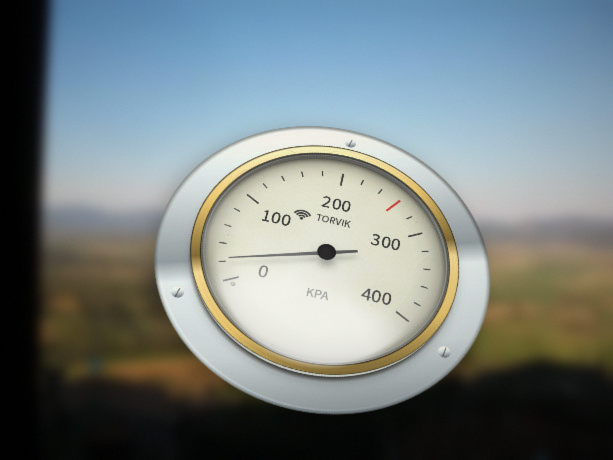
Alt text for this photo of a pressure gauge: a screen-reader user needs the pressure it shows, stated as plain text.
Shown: 20 kPa
